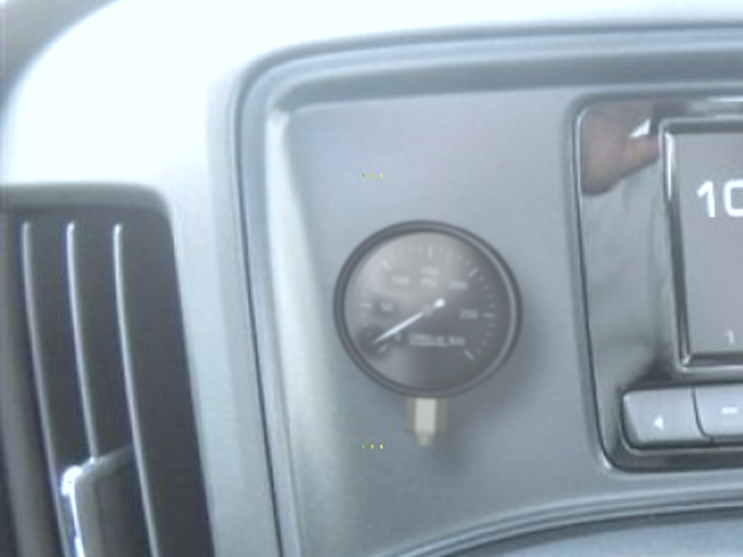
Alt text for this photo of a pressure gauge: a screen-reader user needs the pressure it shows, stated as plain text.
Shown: 10 psi
